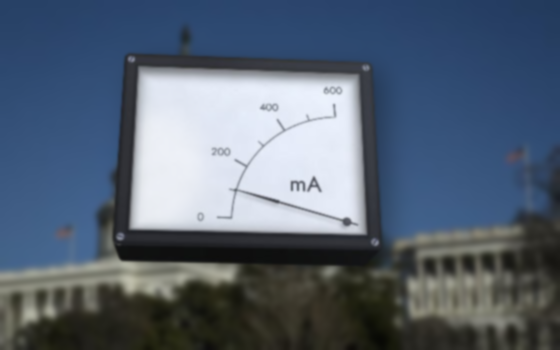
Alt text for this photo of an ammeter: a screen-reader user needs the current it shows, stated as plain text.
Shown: 100 mA
